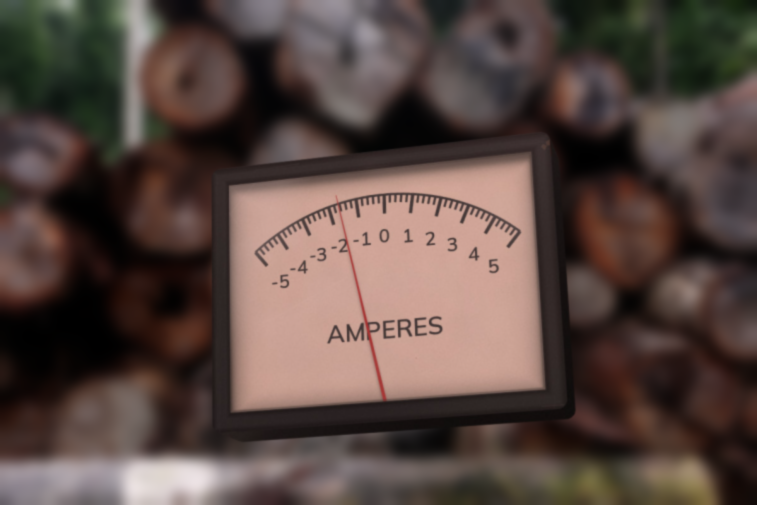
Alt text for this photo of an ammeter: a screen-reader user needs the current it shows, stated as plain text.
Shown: -1.6 A
